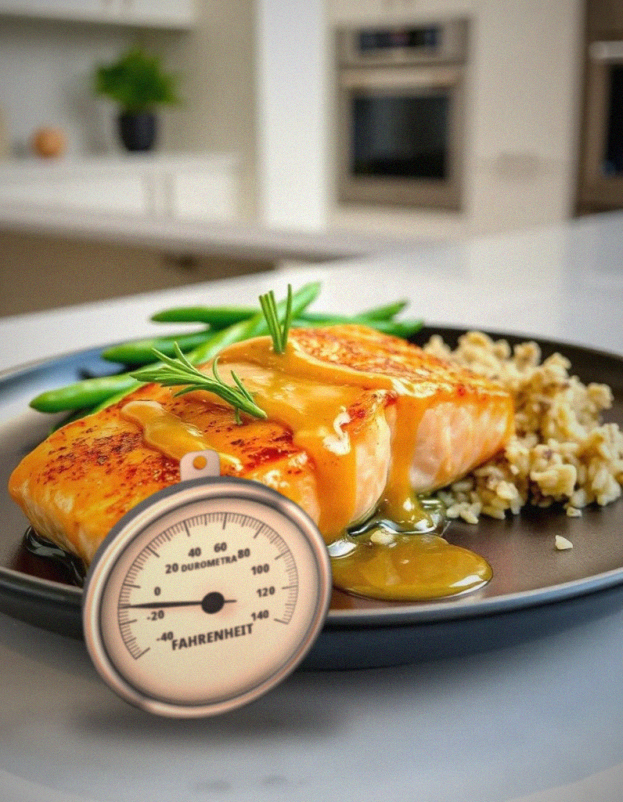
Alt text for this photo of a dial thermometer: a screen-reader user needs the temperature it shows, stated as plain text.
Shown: -10 °F
